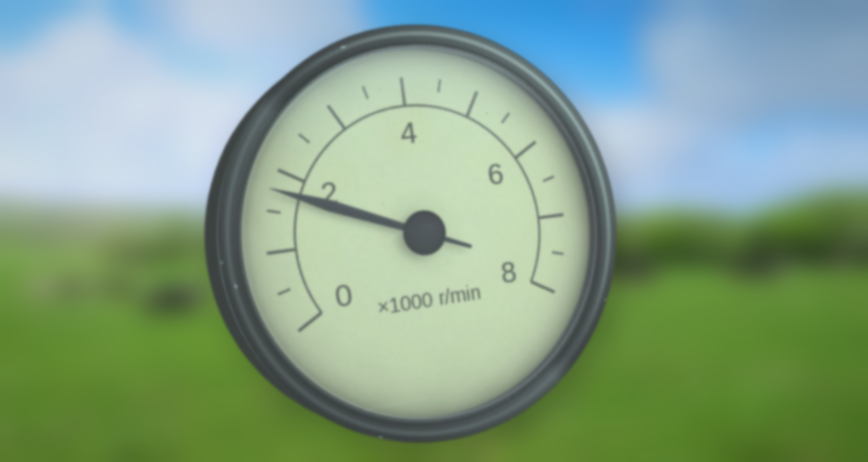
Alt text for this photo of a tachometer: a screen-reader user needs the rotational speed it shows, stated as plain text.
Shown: 1750 rpm
